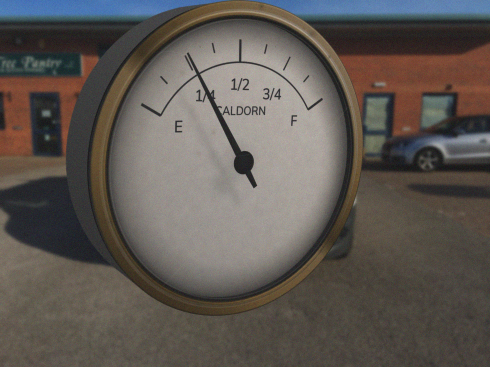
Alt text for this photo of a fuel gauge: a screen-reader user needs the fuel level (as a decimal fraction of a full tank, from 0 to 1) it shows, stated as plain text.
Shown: 0.25
